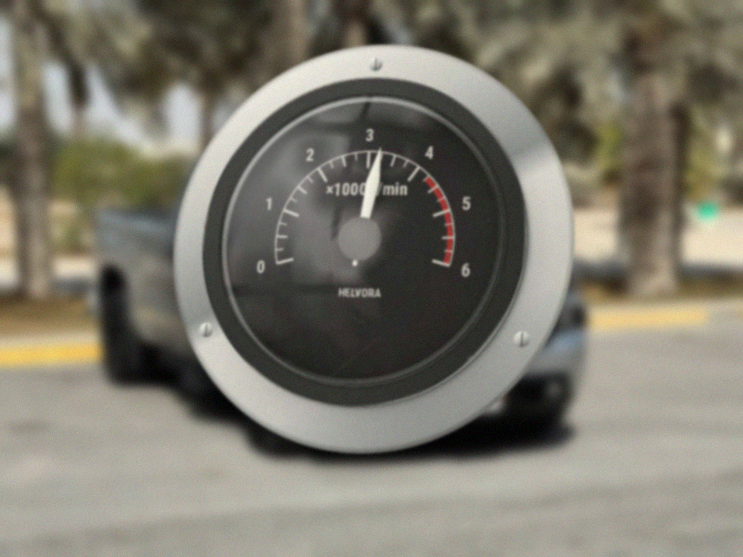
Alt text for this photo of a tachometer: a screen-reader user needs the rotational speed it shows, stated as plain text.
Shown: 3250 rpm
